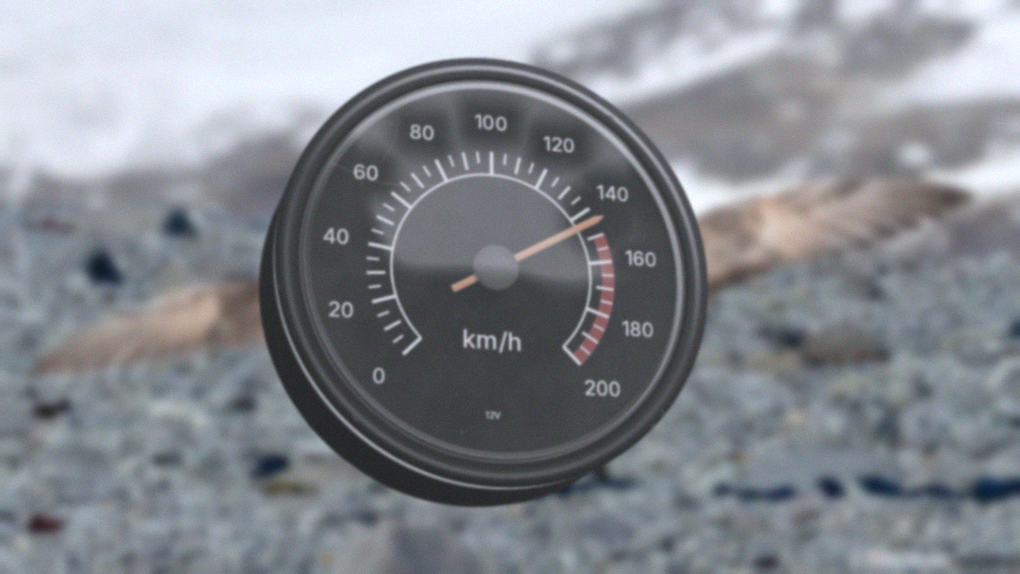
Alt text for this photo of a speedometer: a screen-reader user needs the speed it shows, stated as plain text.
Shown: 145 km/h
